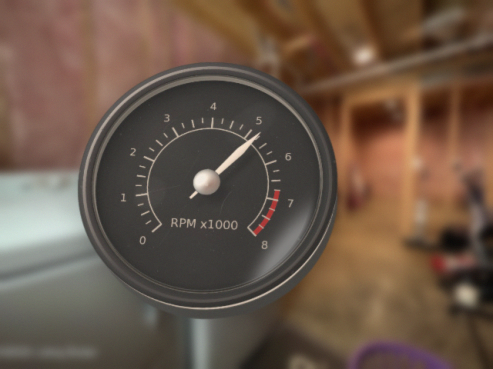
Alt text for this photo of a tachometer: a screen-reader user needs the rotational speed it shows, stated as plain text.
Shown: 5250 rpm
